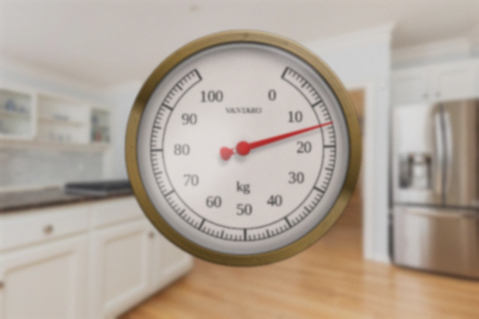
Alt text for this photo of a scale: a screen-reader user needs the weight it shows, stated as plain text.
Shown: 15 kg
